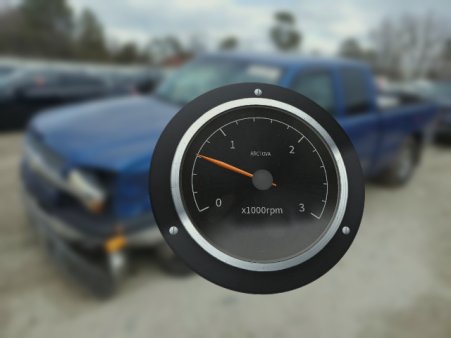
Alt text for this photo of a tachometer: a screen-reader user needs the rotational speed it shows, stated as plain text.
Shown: 600 rpm
